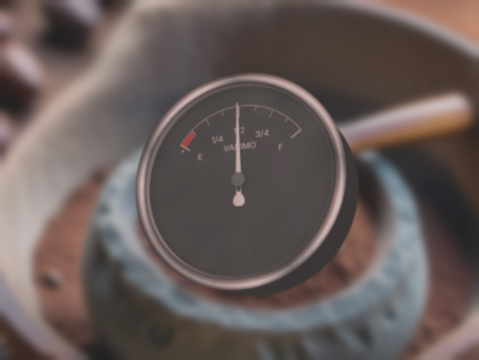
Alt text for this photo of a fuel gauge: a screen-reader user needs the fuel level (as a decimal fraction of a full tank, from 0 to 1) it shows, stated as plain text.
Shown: 0.5
